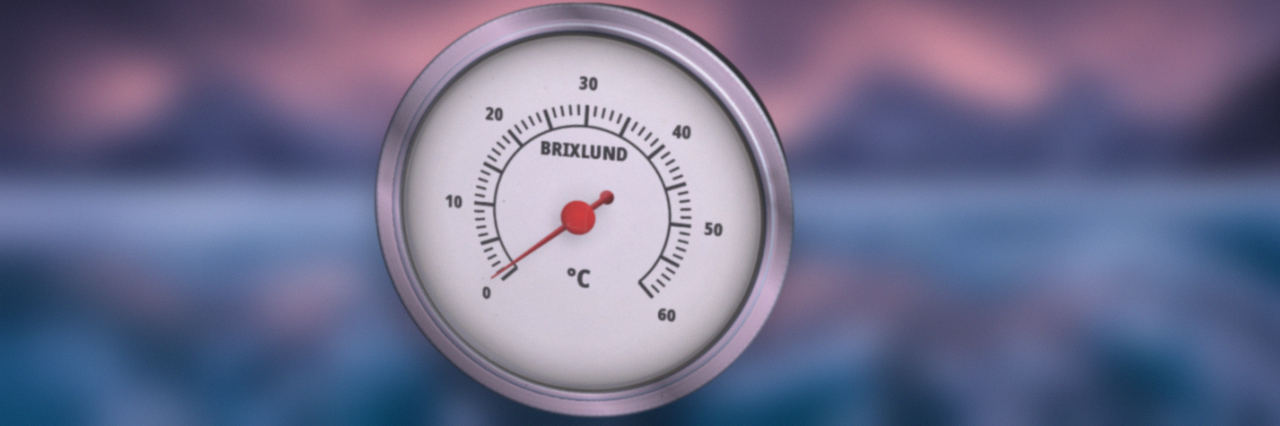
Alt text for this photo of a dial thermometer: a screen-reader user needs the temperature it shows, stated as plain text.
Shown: 1 °C
